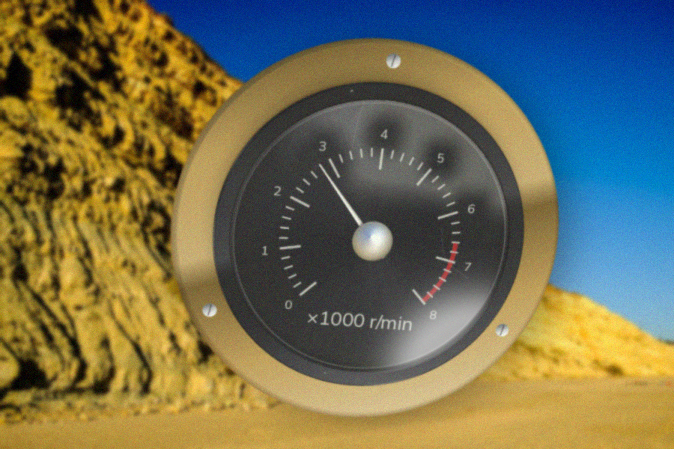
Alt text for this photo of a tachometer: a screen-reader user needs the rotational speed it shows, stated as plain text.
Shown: 2800 rpm
